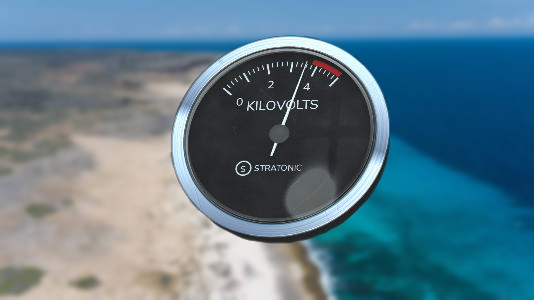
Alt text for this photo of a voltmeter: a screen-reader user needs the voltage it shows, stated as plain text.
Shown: 3.6 kV
